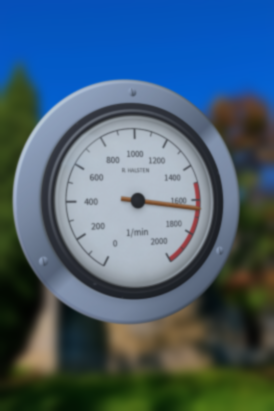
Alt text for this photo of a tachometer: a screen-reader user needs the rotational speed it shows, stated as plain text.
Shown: 1650 rpm
